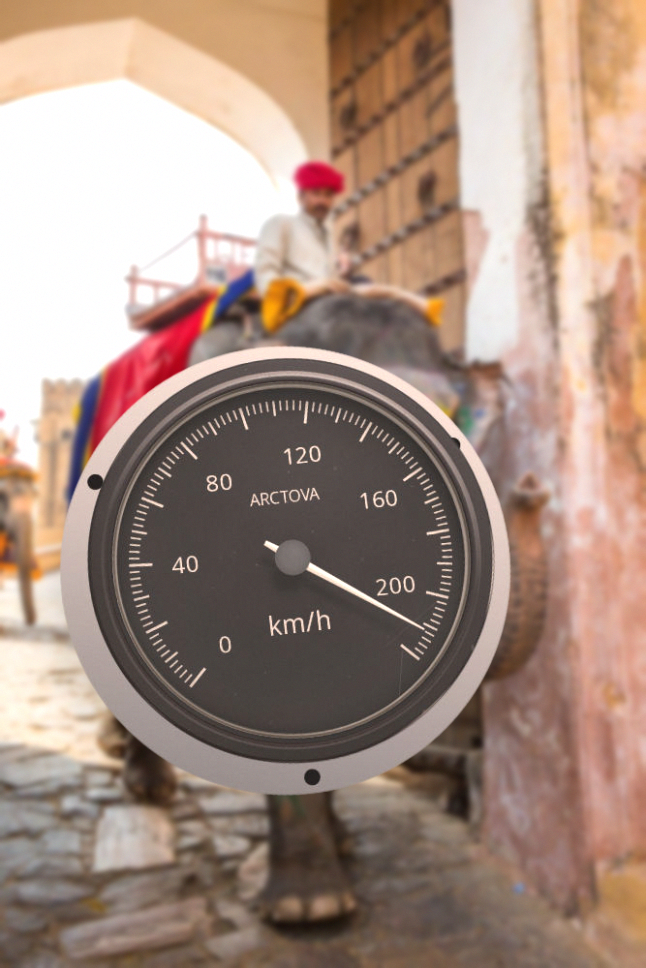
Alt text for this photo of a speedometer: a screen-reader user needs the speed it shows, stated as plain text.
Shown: 212 km/h
